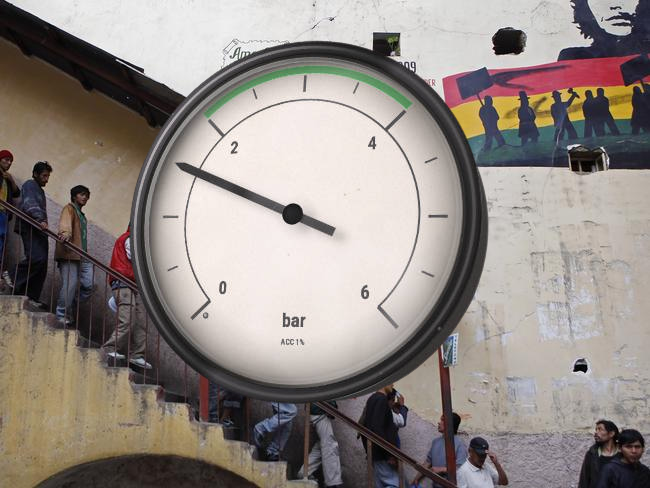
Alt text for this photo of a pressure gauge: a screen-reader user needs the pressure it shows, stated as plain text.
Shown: 1.5 bar
